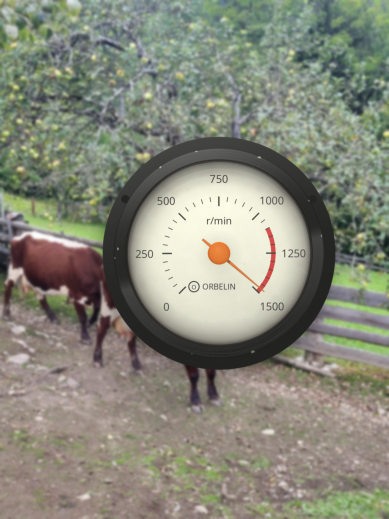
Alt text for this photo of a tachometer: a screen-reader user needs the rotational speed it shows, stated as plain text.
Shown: 1475 rpm
